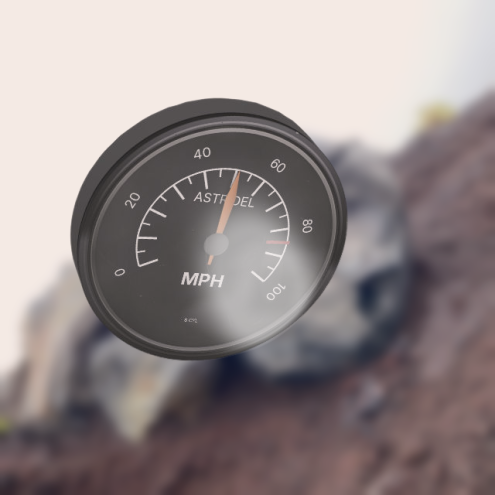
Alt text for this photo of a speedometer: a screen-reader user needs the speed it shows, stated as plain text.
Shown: 50 mph
